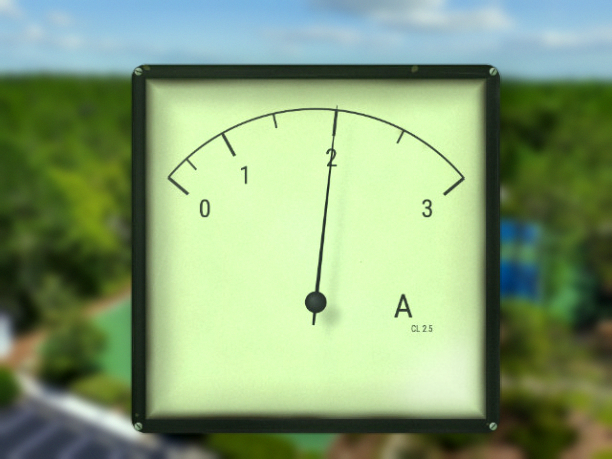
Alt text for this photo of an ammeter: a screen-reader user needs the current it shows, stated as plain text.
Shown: 2 A
